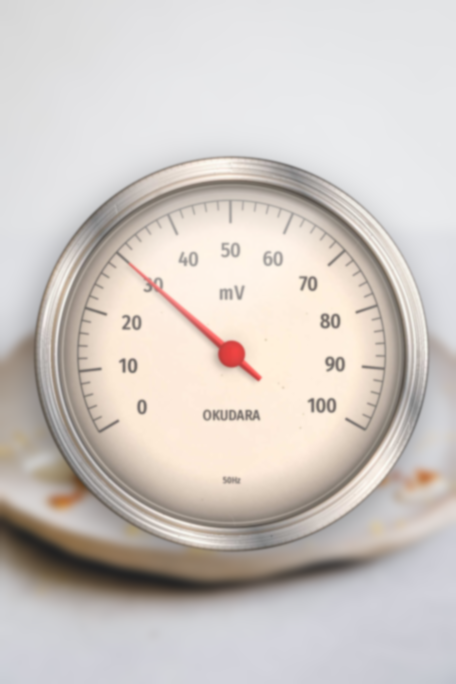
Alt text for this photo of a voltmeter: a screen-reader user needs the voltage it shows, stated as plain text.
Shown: 30 mV
